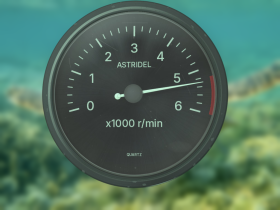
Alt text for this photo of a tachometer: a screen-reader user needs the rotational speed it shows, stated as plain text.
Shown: 5300 rpm
